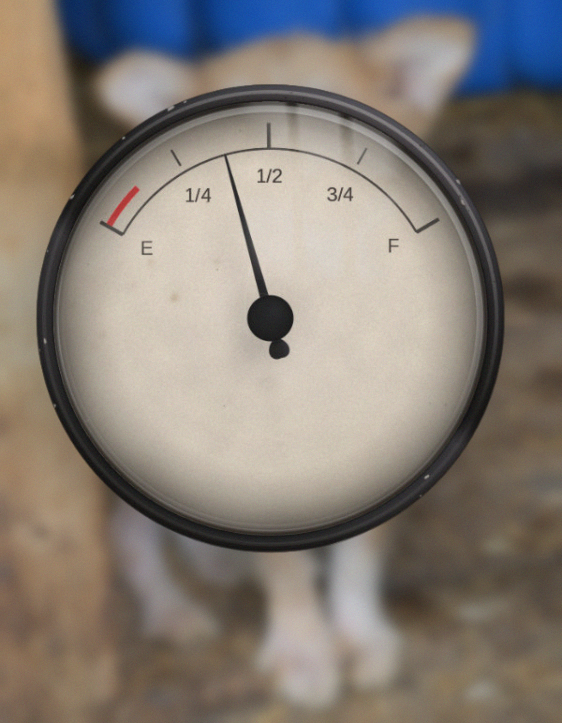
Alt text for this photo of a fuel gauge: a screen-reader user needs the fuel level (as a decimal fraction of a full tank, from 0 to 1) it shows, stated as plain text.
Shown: 0.375
